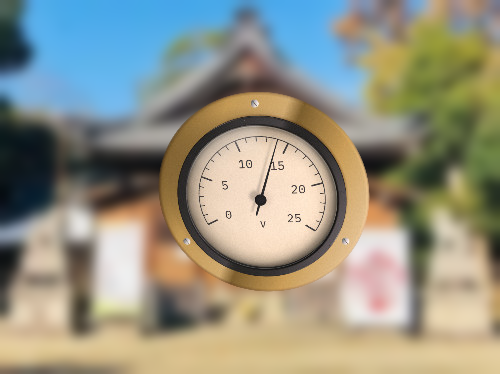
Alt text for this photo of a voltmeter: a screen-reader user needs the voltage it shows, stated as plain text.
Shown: 14 V
